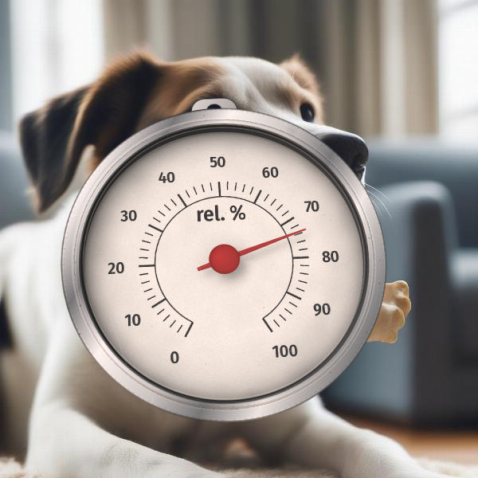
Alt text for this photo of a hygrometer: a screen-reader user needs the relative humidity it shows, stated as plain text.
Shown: 74 %
